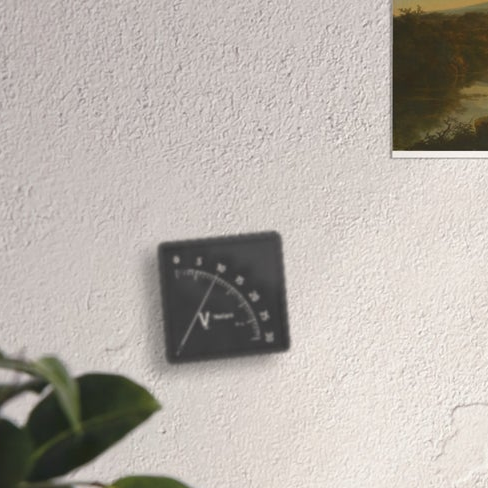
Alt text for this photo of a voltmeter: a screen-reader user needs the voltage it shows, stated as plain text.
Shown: 10 V
